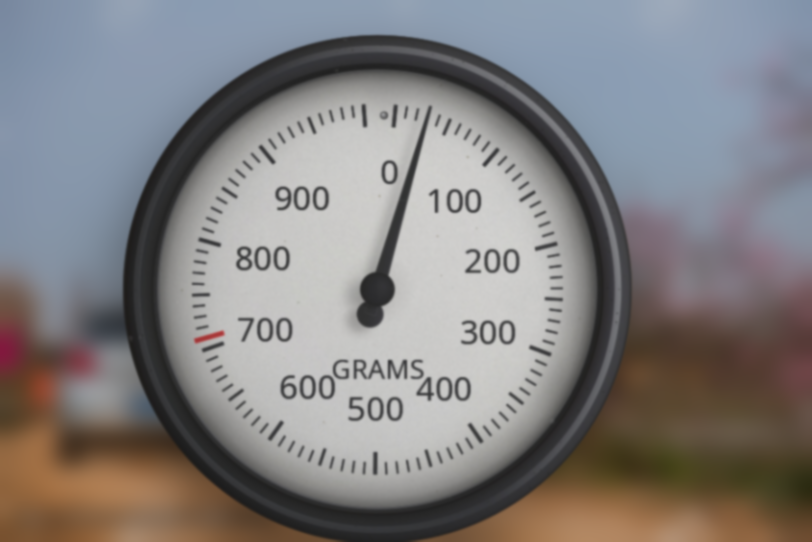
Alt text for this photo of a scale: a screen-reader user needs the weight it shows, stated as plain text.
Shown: 30 g
